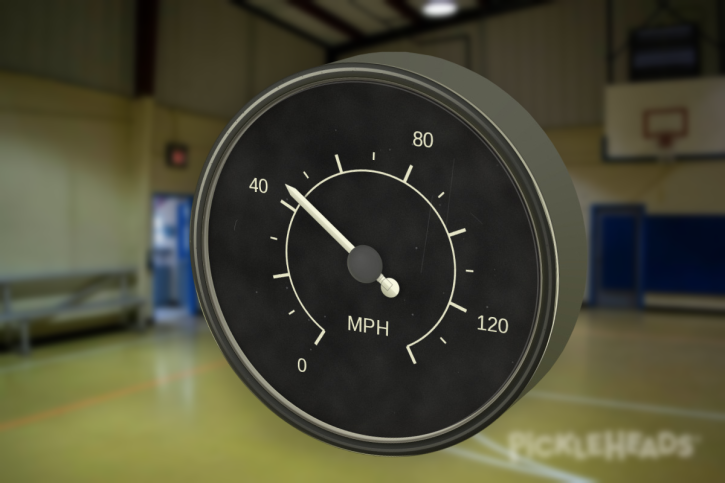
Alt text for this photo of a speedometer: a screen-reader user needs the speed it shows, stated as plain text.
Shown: 45 mph
